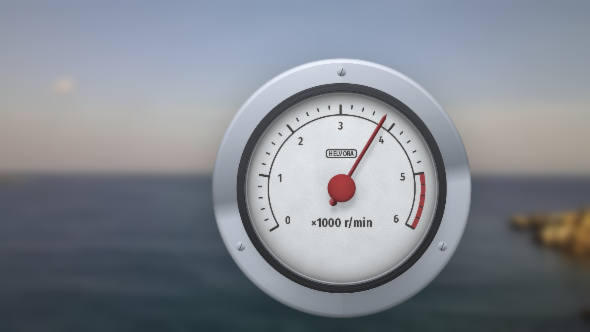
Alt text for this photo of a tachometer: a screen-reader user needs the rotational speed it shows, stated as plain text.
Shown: 3800 rpm
